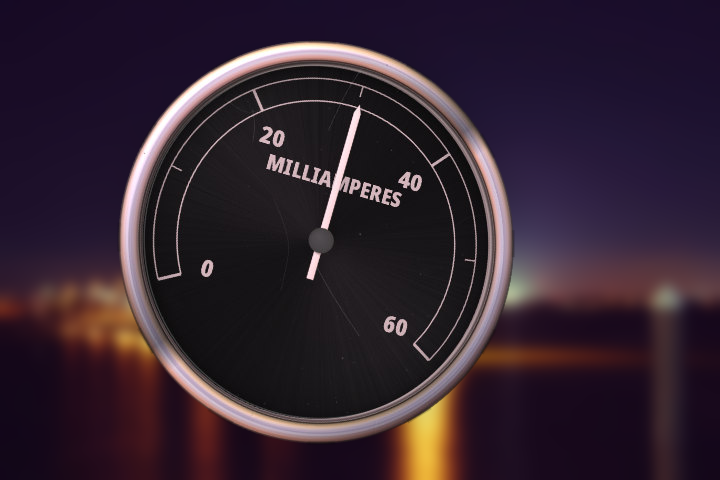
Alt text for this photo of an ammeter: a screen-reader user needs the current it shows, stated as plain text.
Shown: 30 mA
